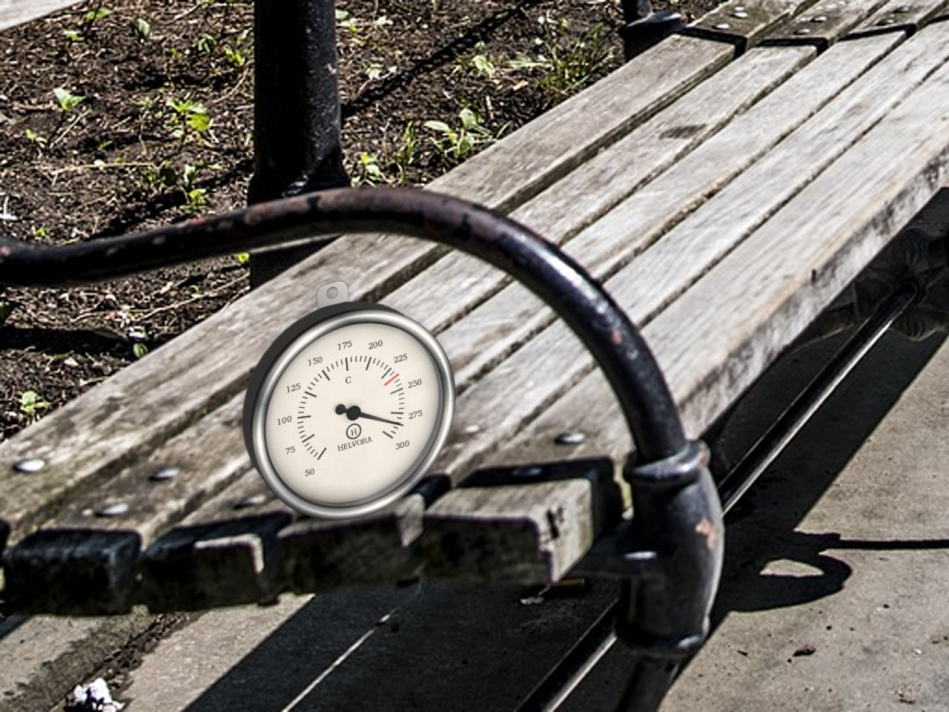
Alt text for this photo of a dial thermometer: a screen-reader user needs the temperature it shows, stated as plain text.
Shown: 285 °C
